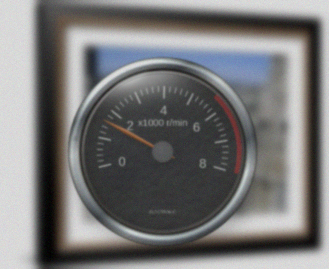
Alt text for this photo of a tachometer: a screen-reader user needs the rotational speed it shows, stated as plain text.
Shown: 1600 rpm
